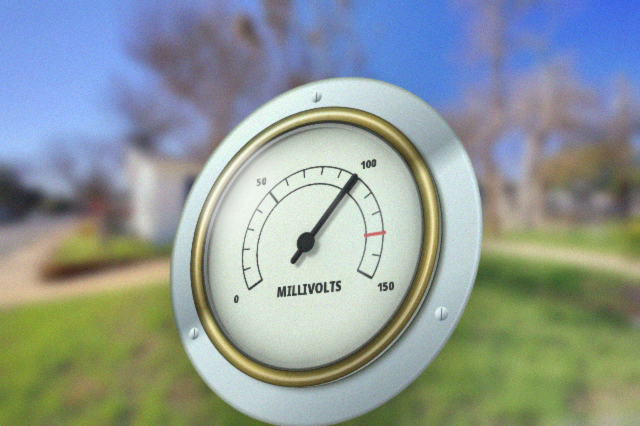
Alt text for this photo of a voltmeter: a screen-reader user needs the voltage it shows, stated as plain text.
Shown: 100 mV
